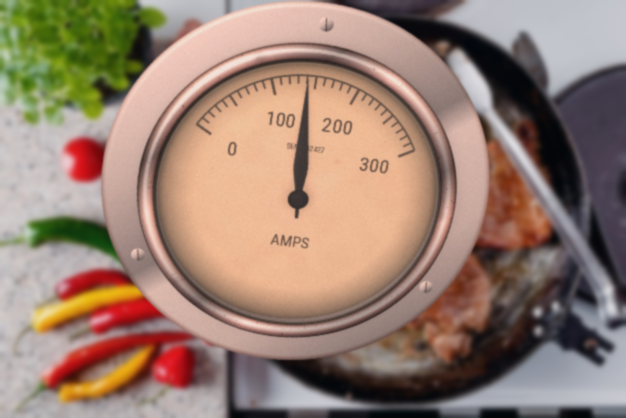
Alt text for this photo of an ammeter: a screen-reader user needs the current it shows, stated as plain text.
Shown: 140 A
